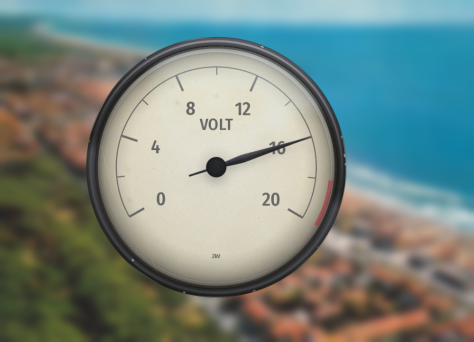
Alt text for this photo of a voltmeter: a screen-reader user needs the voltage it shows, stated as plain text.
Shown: 16 V
